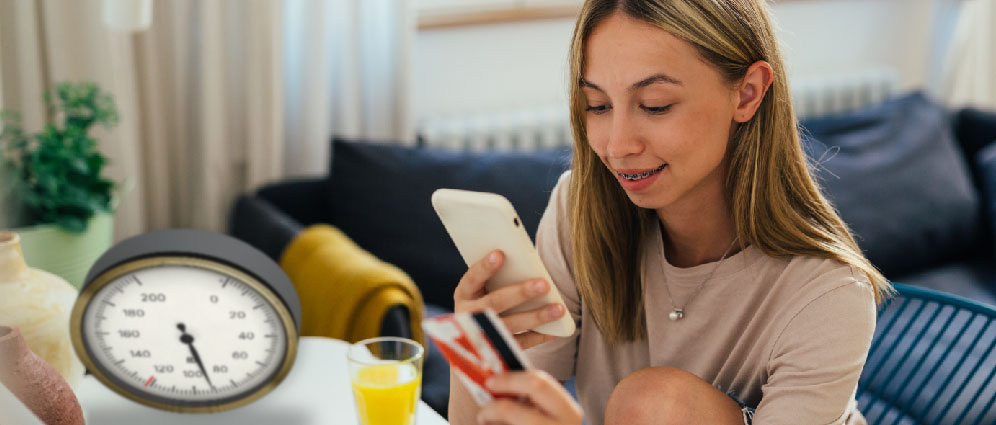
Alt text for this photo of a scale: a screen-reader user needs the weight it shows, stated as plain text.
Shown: 90 lb
